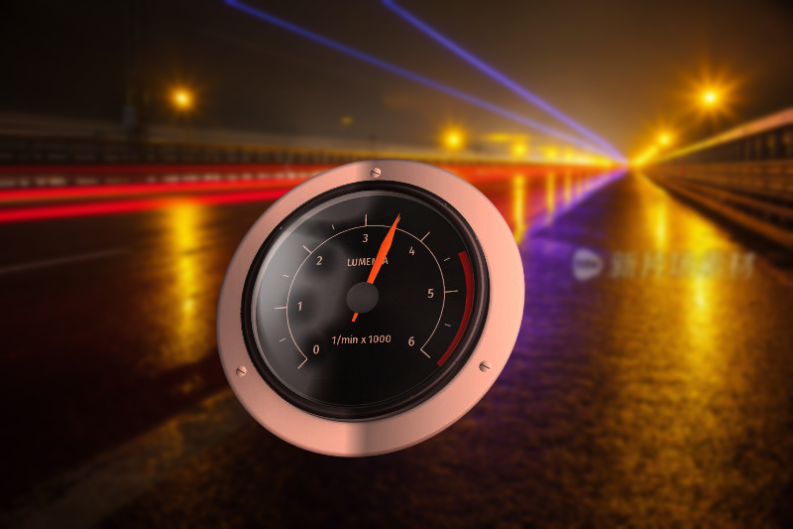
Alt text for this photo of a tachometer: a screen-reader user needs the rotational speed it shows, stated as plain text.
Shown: 3500 rpm
